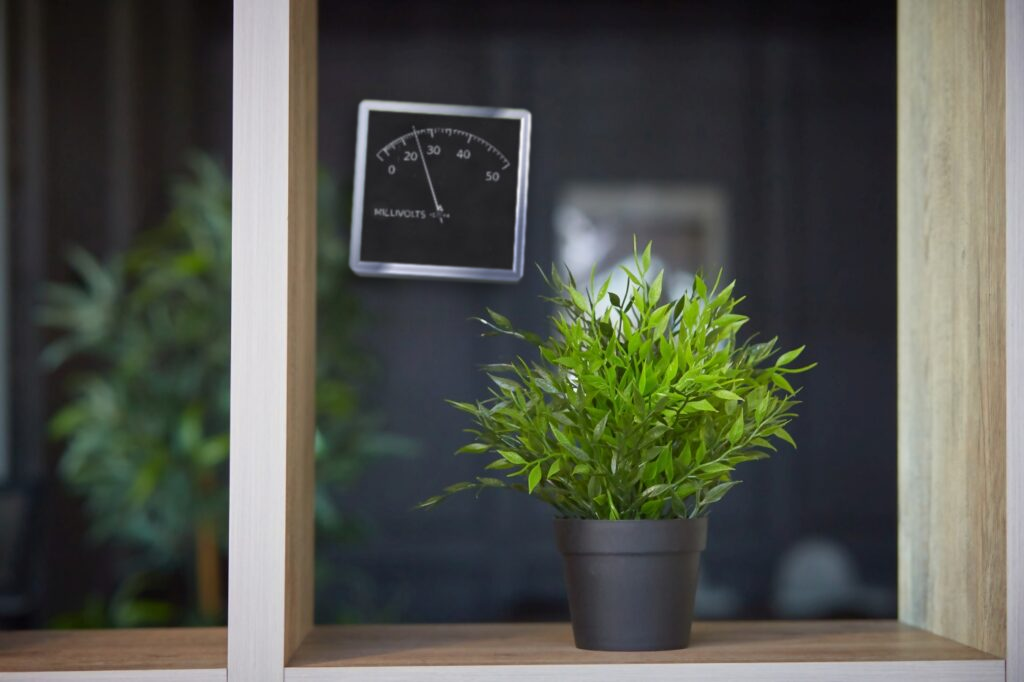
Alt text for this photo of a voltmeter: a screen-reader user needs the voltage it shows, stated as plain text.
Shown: 25 mV
